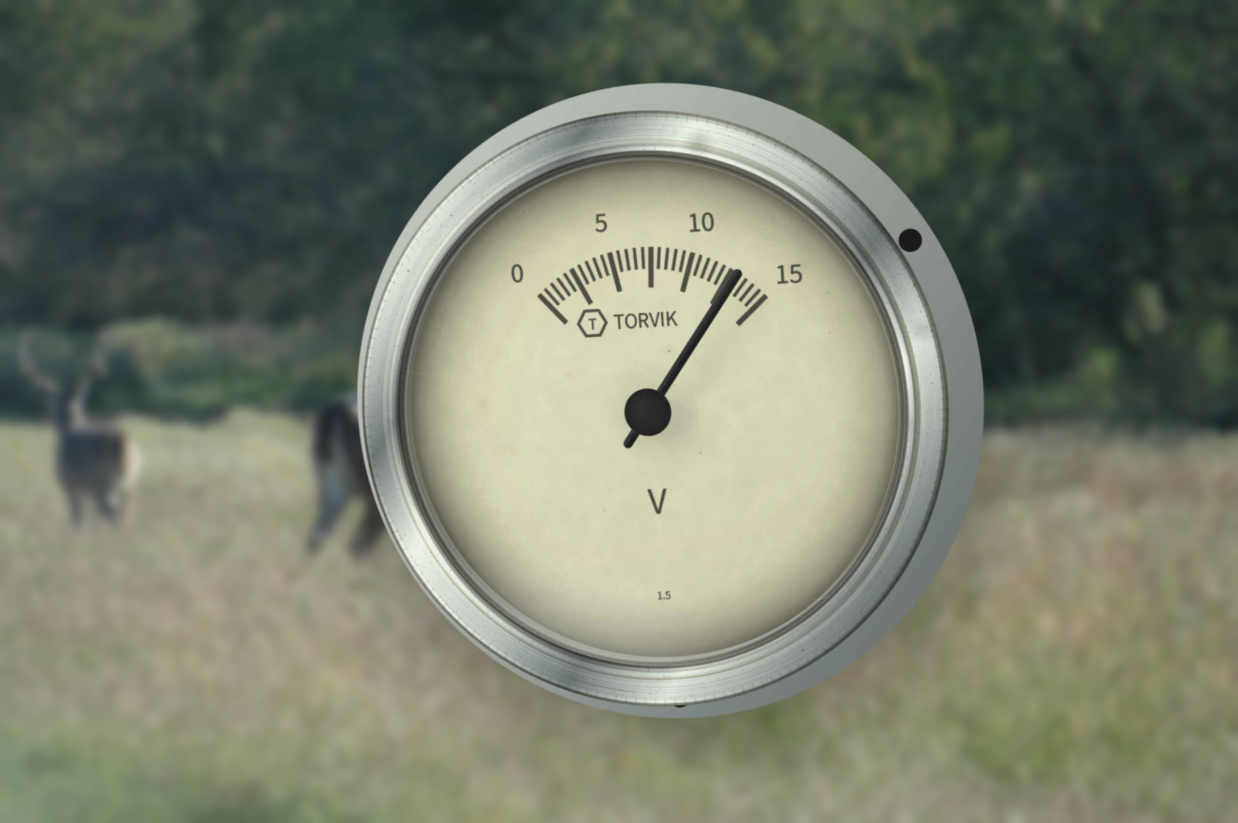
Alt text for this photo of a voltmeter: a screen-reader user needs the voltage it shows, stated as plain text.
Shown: 13 V
